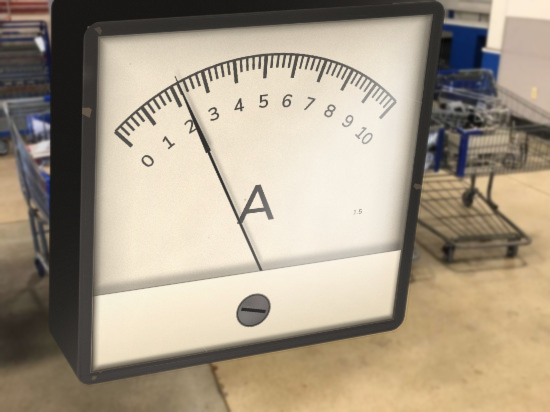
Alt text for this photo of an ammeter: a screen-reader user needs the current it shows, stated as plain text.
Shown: 2.2 A
